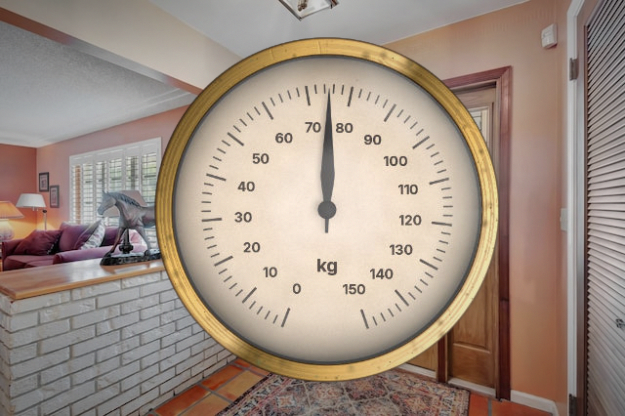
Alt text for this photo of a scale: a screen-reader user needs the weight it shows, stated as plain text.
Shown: 75 kg
